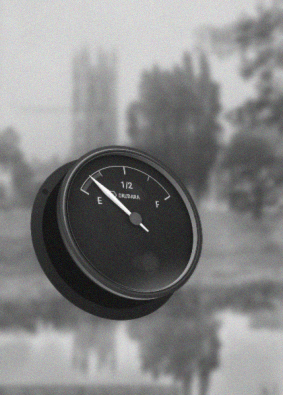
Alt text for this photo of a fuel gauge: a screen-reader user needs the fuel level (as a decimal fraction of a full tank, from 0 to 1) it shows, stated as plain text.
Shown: 0.125
